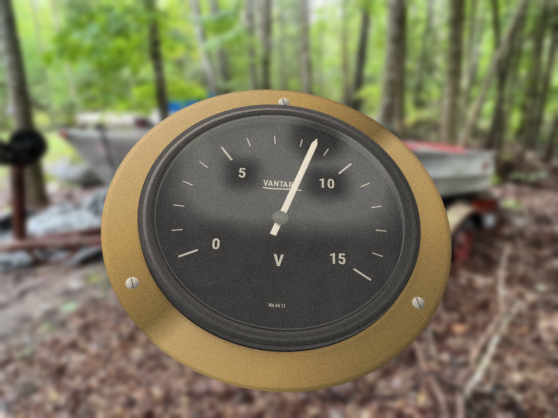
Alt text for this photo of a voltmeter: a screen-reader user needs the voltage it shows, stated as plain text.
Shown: 8.5 V
